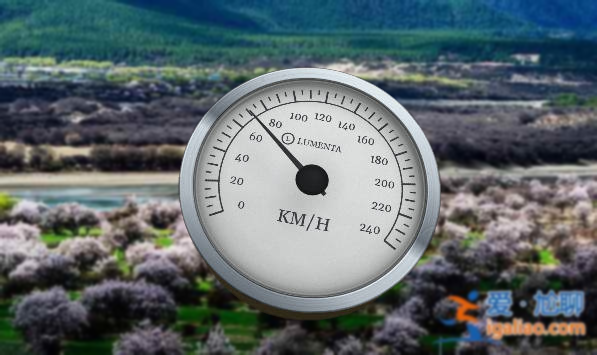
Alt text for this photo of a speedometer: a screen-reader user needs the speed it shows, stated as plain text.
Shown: 70 km/h
